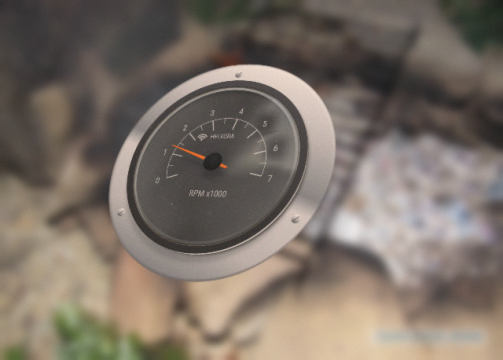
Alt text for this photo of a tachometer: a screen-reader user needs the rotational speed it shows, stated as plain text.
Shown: 1250 rpm
